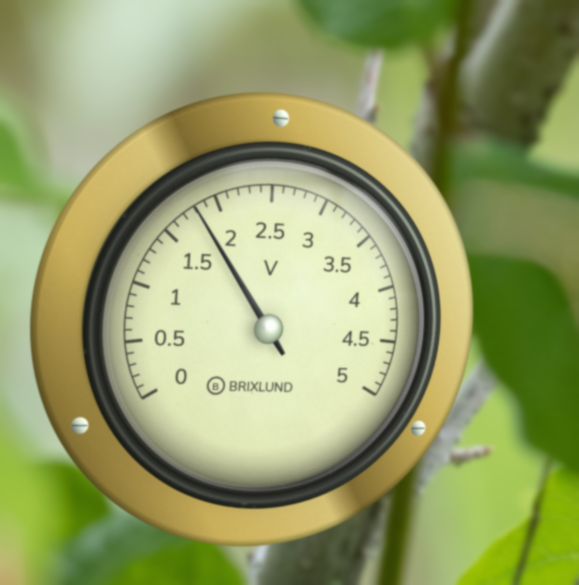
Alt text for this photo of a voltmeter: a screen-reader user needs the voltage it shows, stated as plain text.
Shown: 1.8 V
